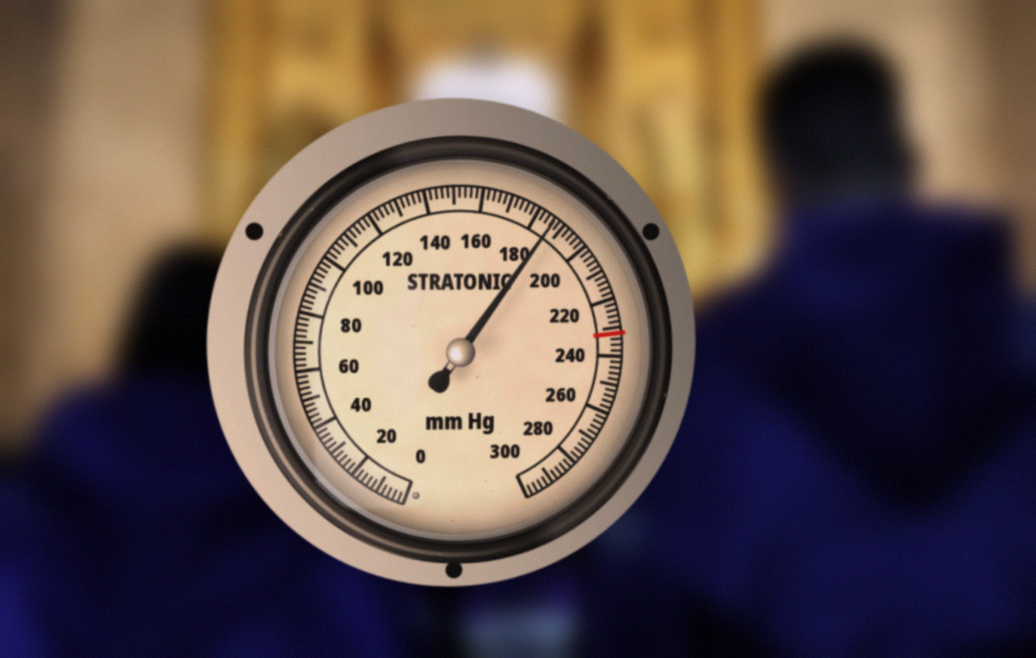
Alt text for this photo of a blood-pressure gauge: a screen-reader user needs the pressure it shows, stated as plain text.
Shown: 186 mmHg
